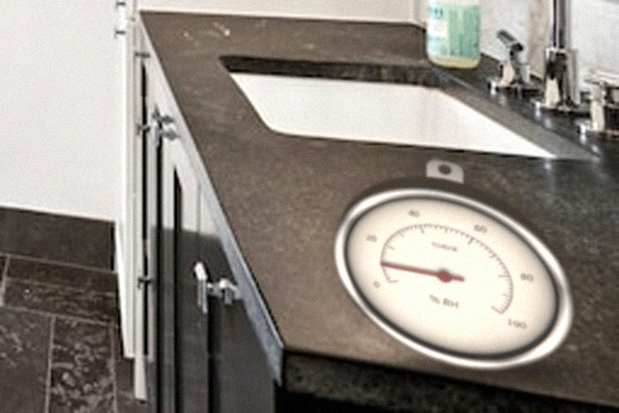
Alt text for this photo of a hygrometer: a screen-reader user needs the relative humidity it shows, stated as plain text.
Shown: 10 %
